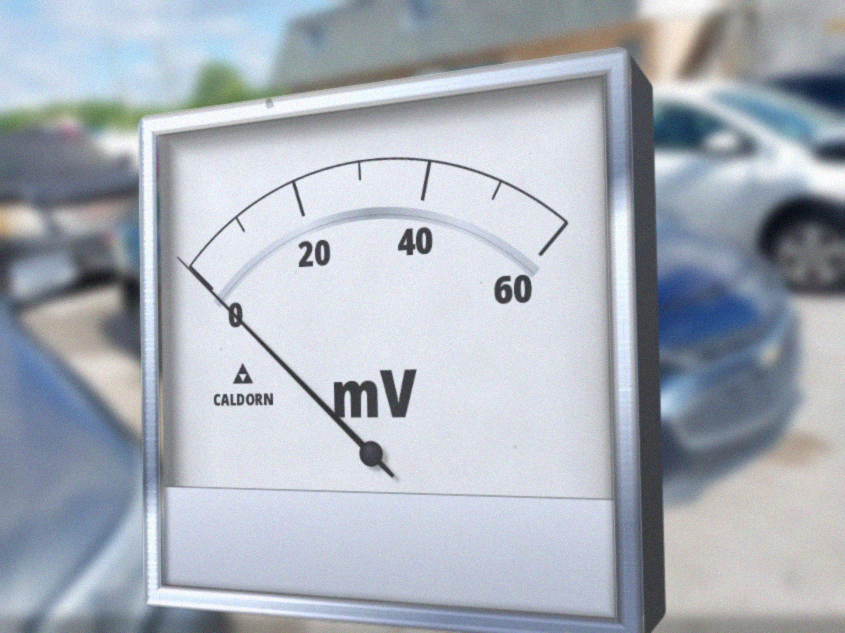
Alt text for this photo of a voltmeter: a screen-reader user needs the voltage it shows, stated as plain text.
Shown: 0 mV
